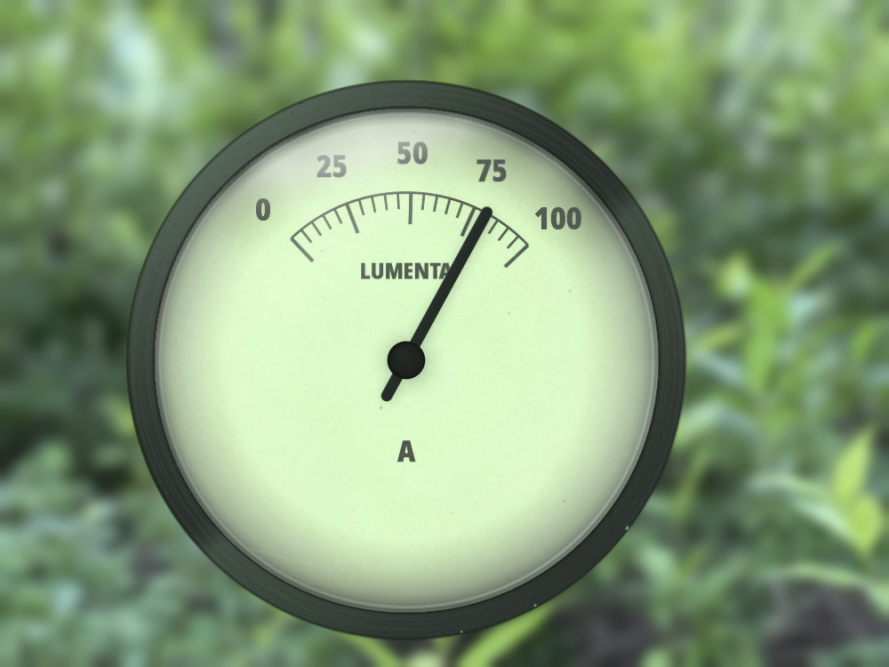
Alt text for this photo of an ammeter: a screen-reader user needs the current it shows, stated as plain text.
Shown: 80 A
